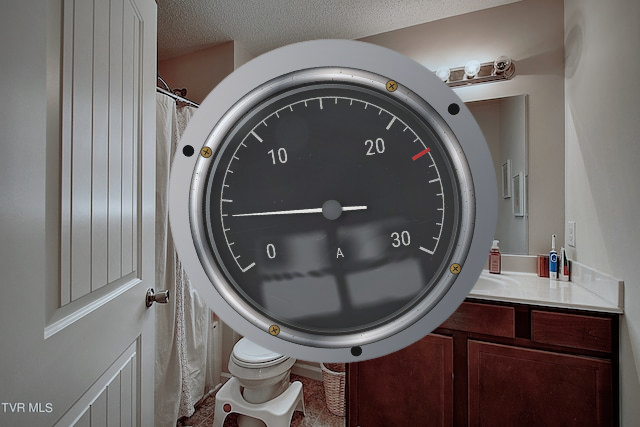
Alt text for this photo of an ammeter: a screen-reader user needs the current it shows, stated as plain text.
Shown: 4 A
